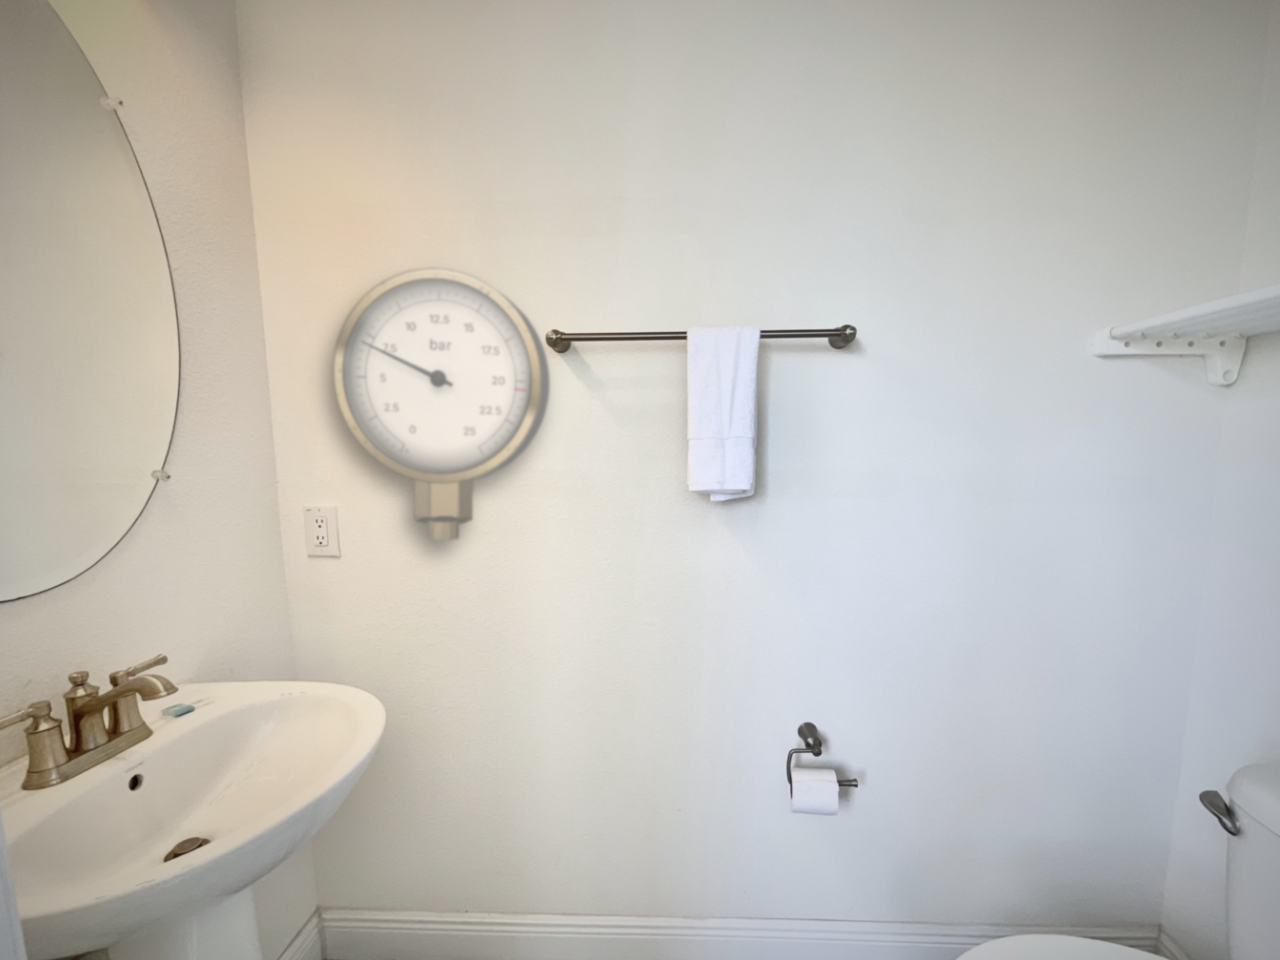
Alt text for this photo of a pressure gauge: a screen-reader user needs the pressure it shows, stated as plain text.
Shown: 7 bar
